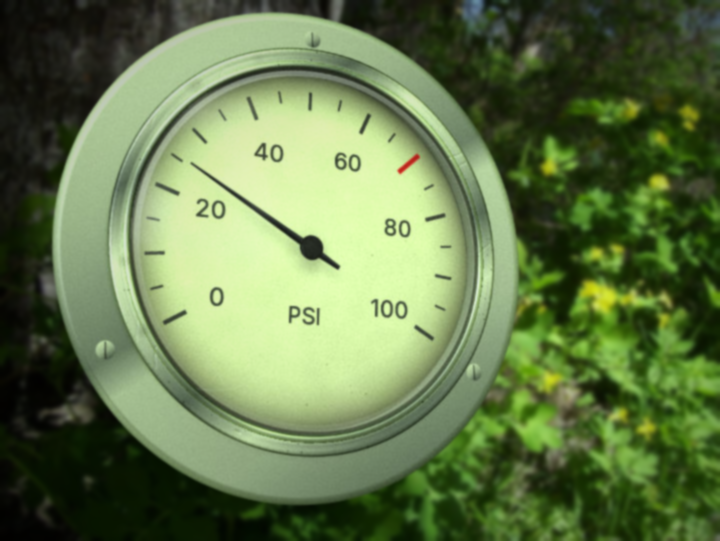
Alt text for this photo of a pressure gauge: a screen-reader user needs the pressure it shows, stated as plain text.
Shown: 25 psi
